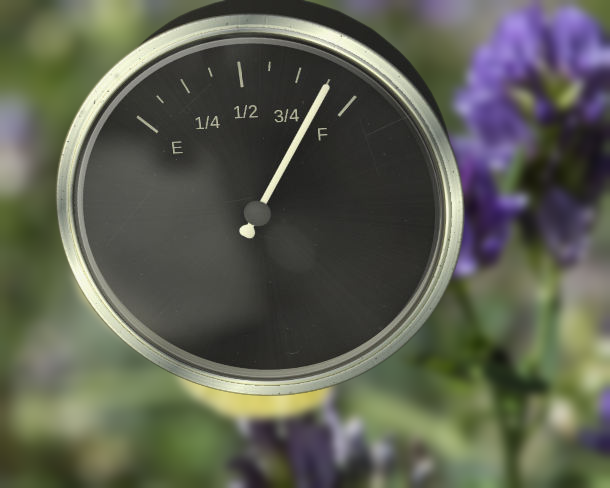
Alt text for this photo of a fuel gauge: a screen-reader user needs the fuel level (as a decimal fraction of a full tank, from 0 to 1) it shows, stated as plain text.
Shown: 0.875
